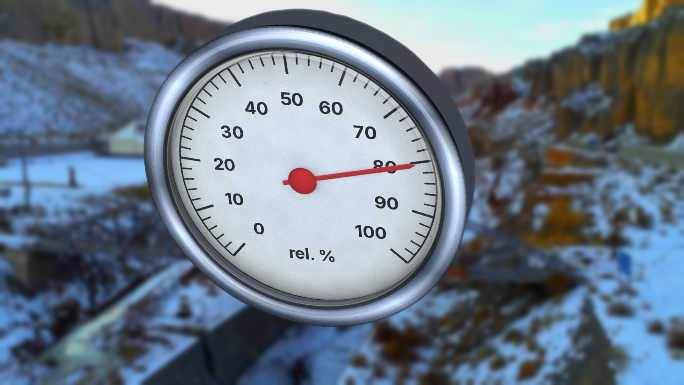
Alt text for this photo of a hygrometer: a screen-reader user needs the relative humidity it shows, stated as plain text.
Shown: 80 %
